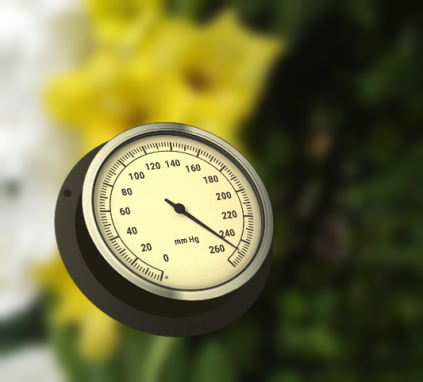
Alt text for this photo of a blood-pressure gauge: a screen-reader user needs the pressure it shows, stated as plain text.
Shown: 250 mmHg
